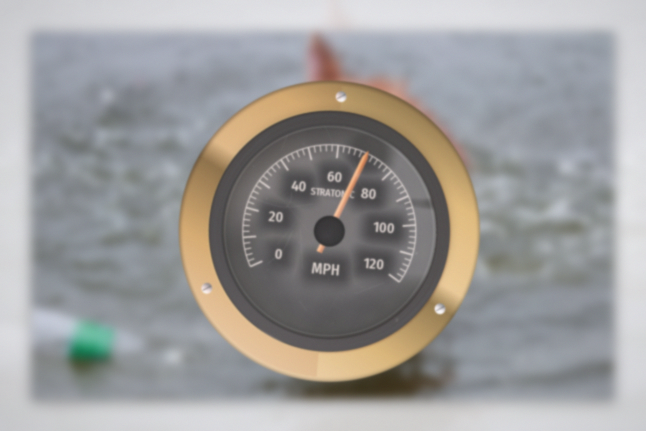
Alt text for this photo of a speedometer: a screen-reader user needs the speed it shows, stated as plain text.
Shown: 70 mph
